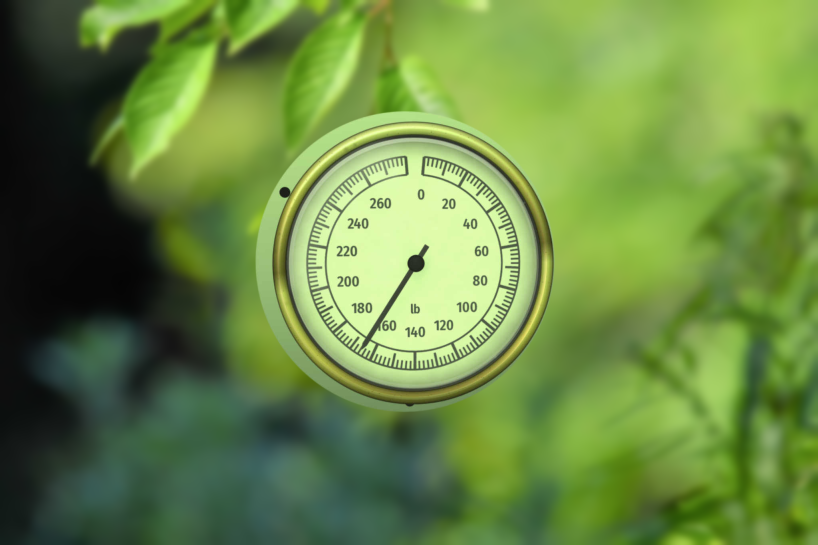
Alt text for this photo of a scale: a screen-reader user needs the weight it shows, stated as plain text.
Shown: 166 lb
